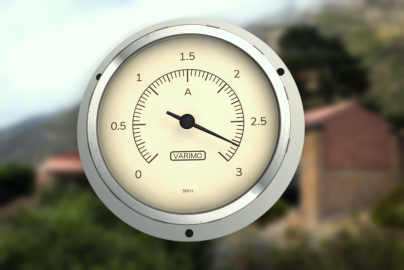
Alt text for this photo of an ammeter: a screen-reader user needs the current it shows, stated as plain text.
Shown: 2.8 A
